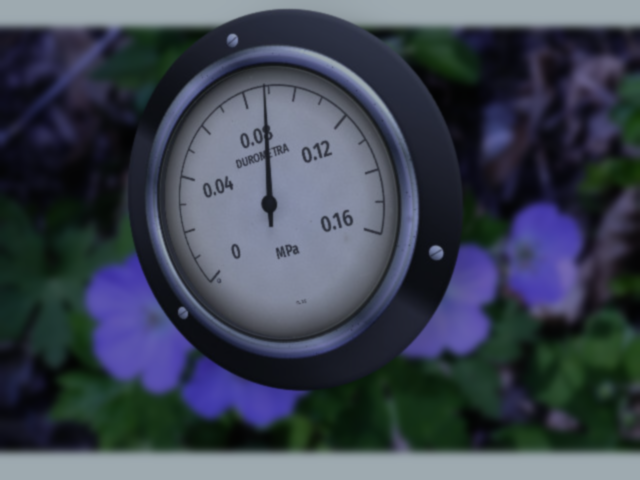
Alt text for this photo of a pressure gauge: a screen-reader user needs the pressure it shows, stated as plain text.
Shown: 0.09 MPa
